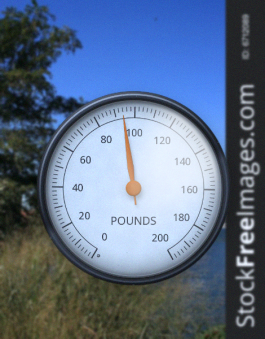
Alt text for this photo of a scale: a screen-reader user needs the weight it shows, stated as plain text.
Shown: 94 lb
